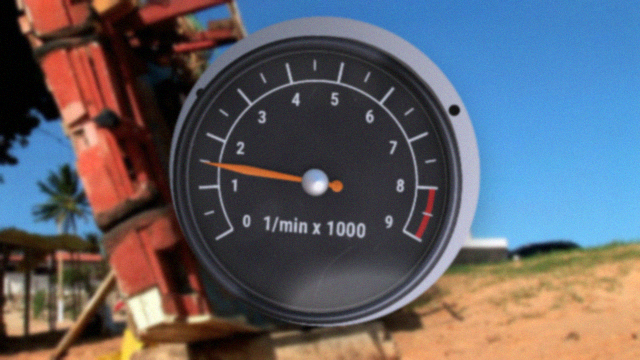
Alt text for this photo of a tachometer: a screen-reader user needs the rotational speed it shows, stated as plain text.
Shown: 1500 rpm
